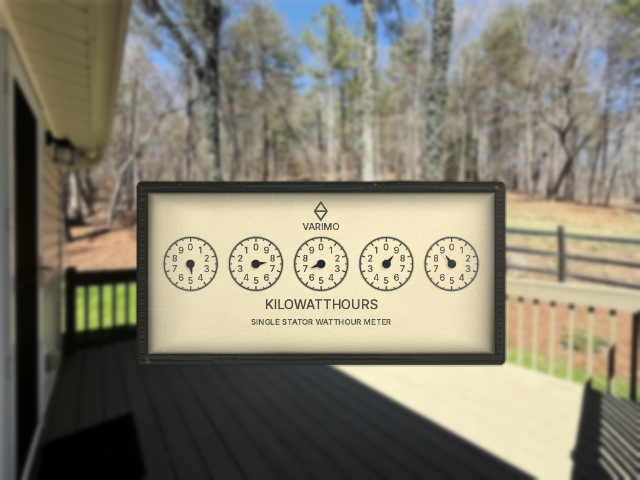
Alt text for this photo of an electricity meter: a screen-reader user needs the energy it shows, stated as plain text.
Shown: 47689 kWh
